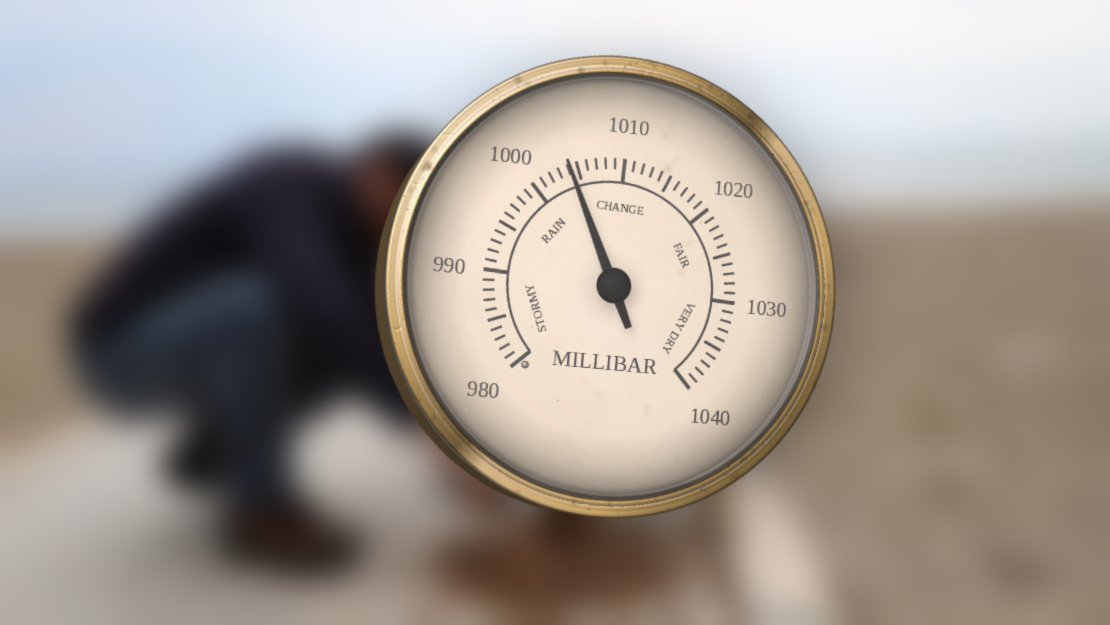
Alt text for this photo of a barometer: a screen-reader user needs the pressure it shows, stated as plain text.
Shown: 1004 mbar
